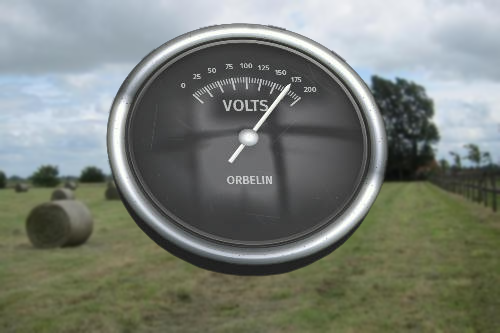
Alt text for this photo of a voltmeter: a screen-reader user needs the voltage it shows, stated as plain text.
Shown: 175 V
